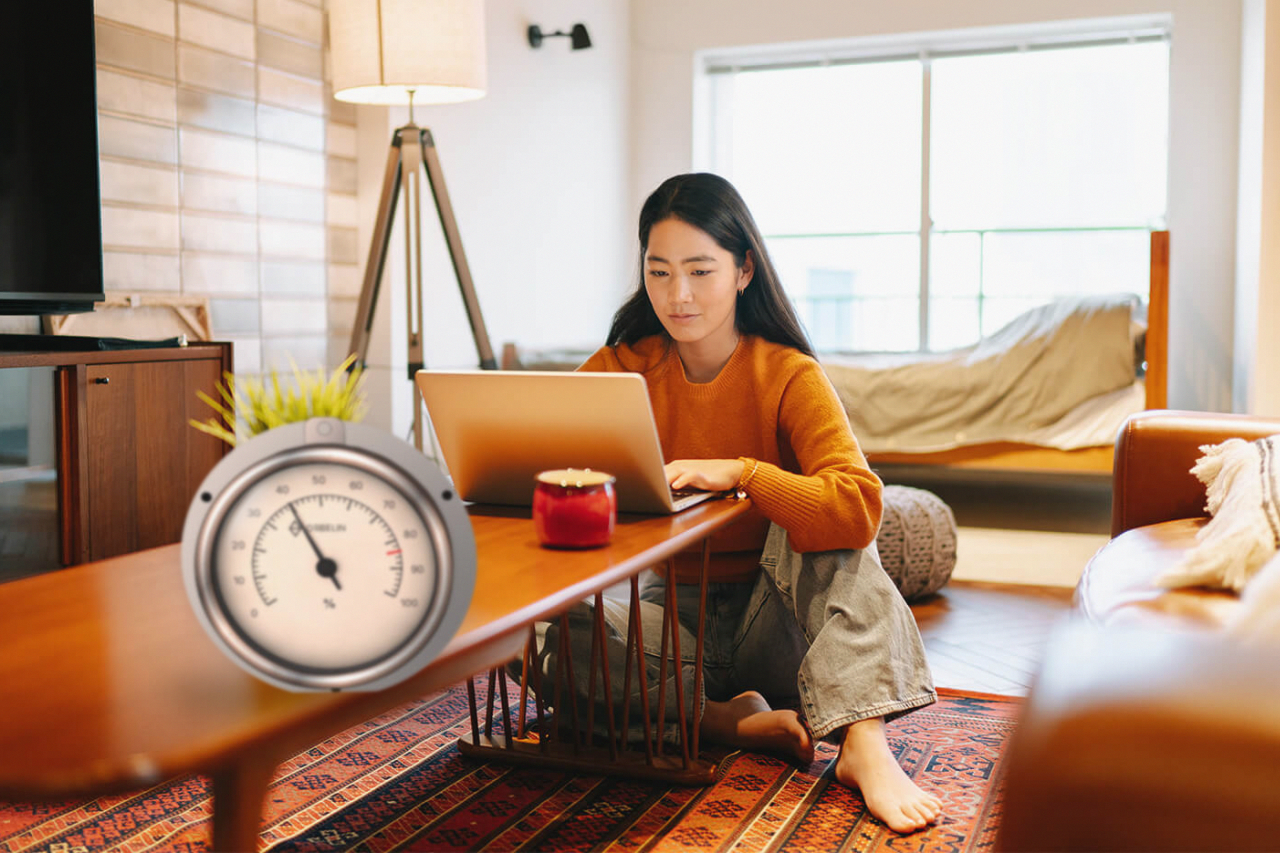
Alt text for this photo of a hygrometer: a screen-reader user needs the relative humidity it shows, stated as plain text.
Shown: 40 %
